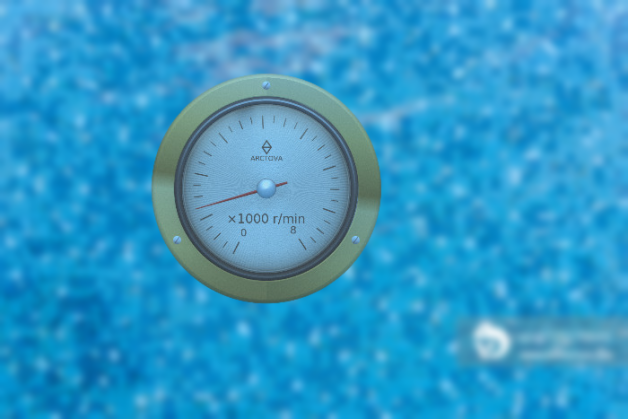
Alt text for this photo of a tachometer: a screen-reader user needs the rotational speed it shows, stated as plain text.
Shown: 1250 rpm
